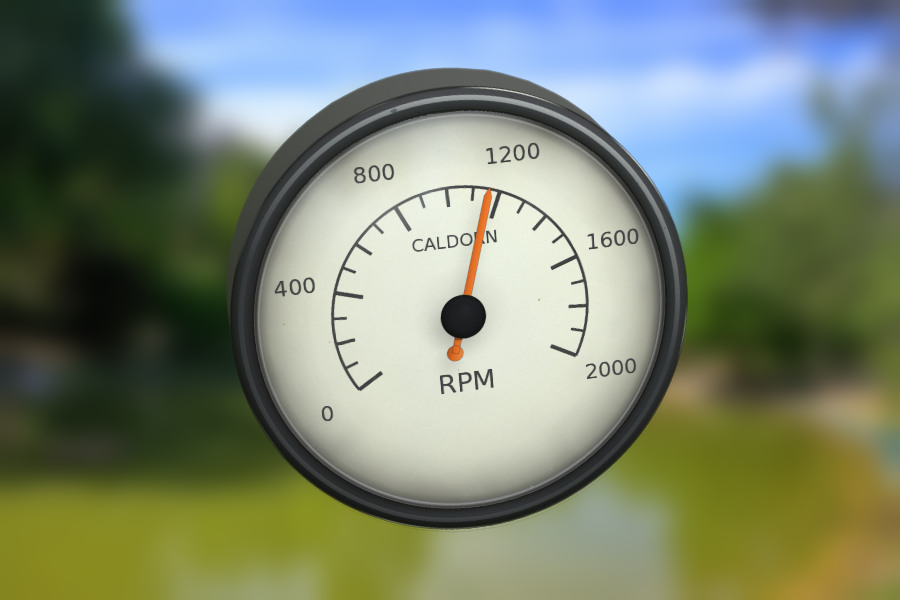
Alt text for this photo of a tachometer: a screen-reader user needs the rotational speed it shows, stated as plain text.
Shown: 1150 rpm
